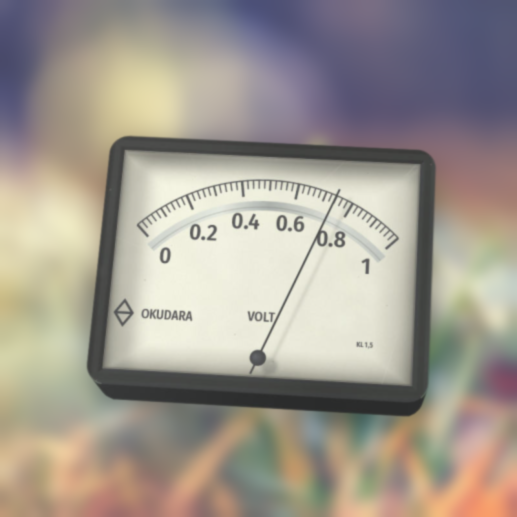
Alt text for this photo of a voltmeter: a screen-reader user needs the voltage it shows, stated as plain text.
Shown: 0.74 V
